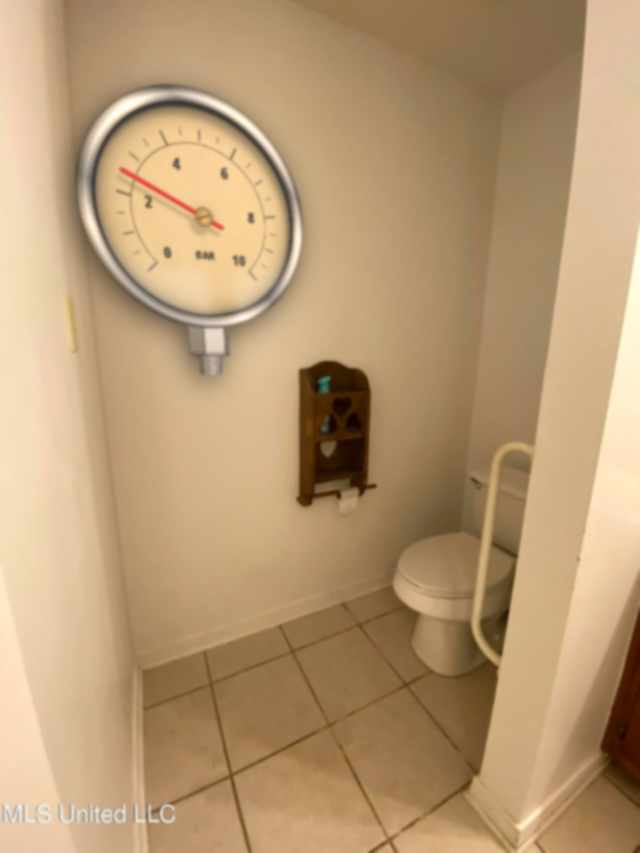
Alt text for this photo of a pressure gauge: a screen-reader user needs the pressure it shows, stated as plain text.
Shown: 2.5 bar
